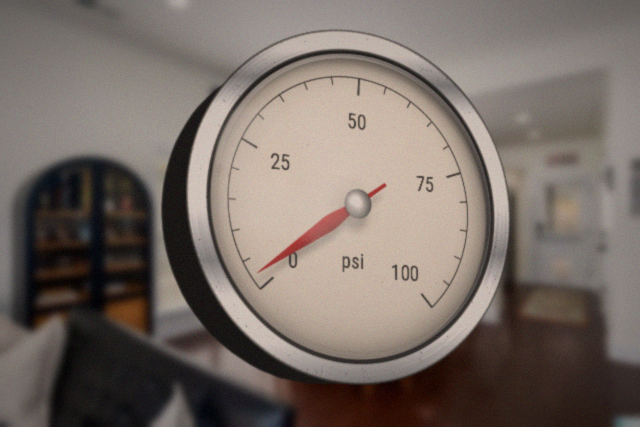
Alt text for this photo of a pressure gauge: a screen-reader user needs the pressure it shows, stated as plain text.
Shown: 2.5 psi
